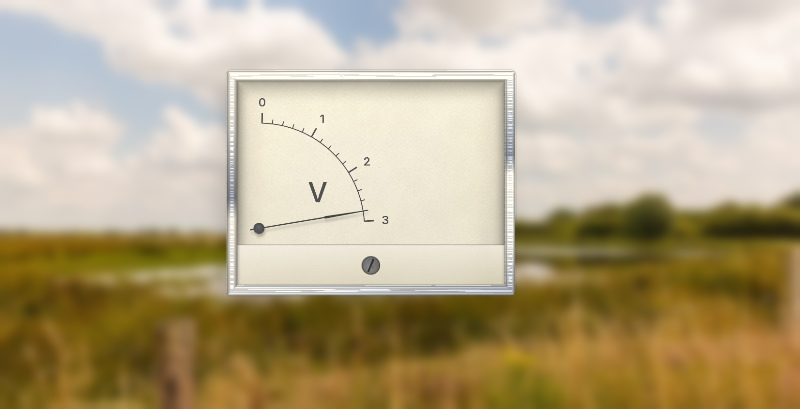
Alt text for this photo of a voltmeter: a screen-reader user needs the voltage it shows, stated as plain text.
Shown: 2.8 V
